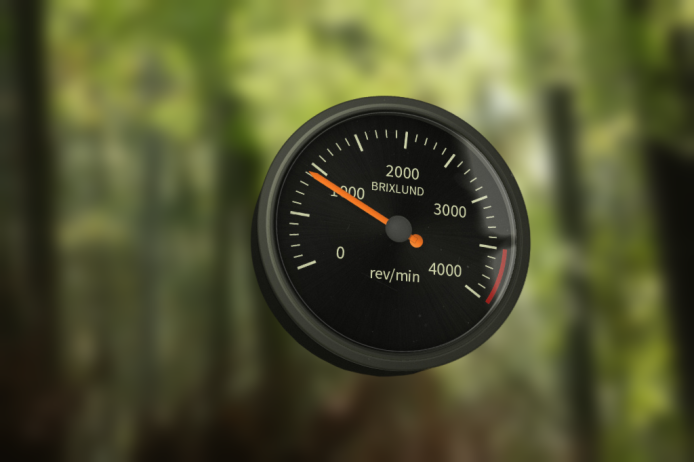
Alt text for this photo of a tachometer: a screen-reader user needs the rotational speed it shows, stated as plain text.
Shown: 900 rpm
